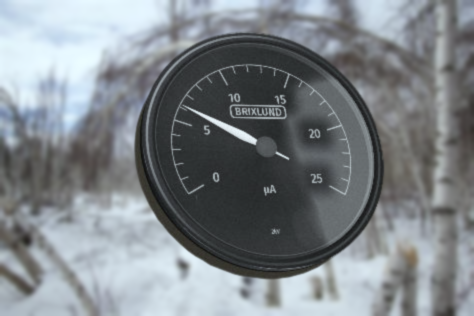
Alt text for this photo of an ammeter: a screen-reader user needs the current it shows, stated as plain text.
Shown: 6 µA
